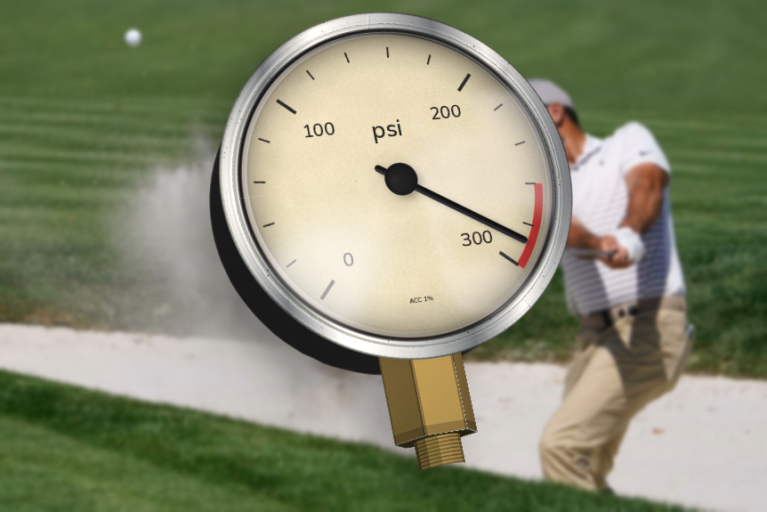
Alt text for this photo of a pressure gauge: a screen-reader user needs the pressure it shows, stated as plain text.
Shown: 290 psi
